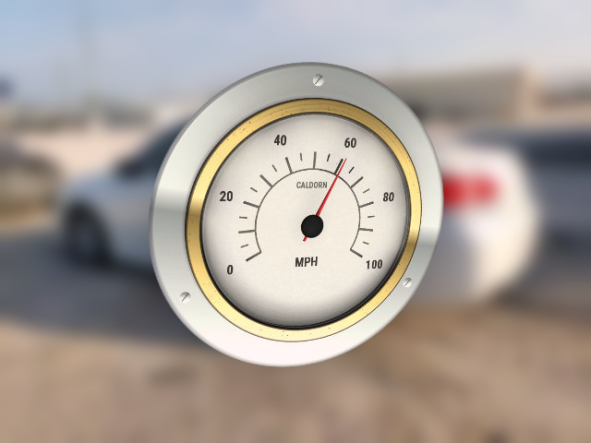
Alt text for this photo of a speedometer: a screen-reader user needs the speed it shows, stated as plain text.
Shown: 60 mph
